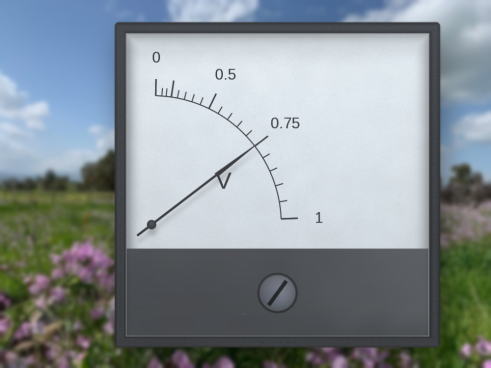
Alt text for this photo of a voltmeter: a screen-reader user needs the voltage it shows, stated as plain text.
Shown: 0.75 V
